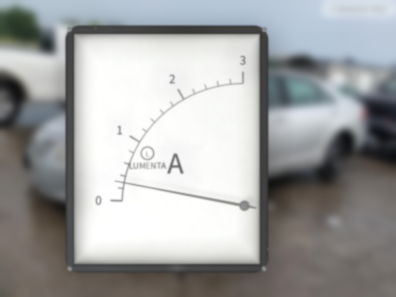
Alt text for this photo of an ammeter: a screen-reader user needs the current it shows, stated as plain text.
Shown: 0.3 A
